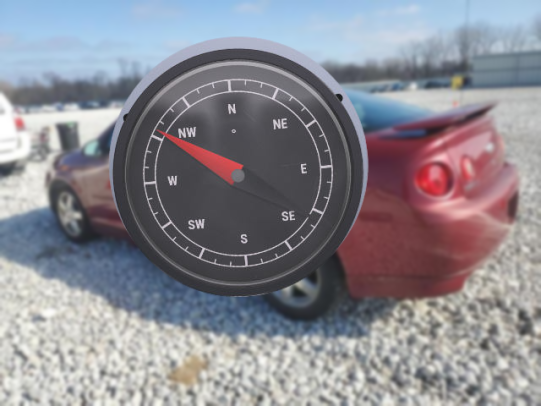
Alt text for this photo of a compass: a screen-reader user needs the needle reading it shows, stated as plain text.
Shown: 305 °
